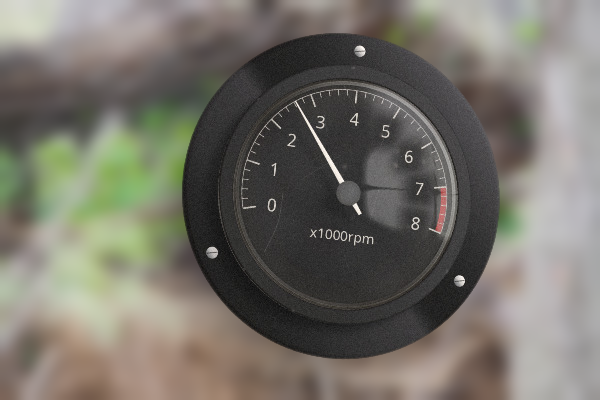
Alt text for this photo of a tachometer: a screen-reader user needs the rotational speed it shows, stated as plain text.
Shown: 2600 rpm
